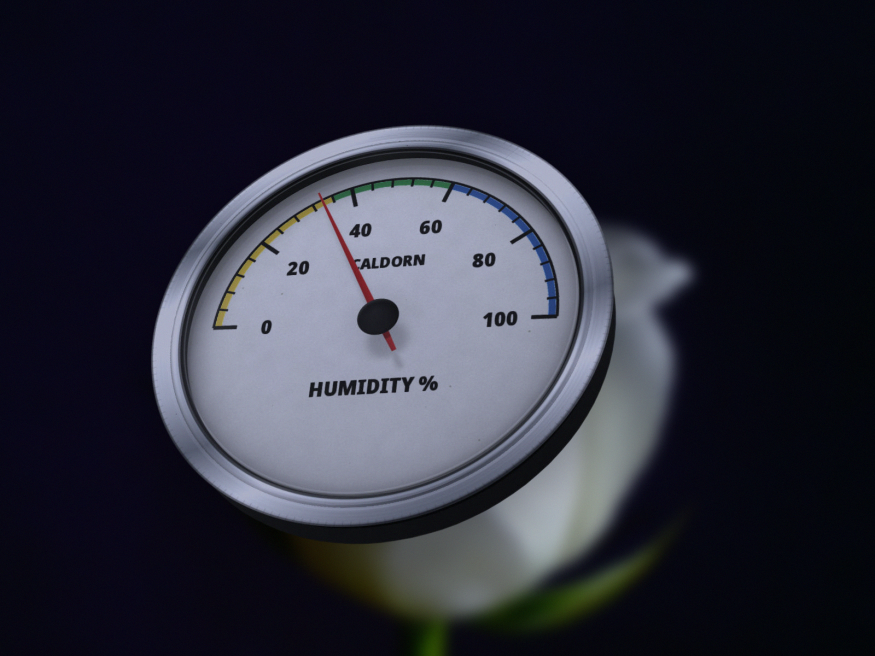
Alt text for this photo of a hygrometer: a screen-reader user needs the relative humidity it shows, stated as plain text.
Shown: 34 %
